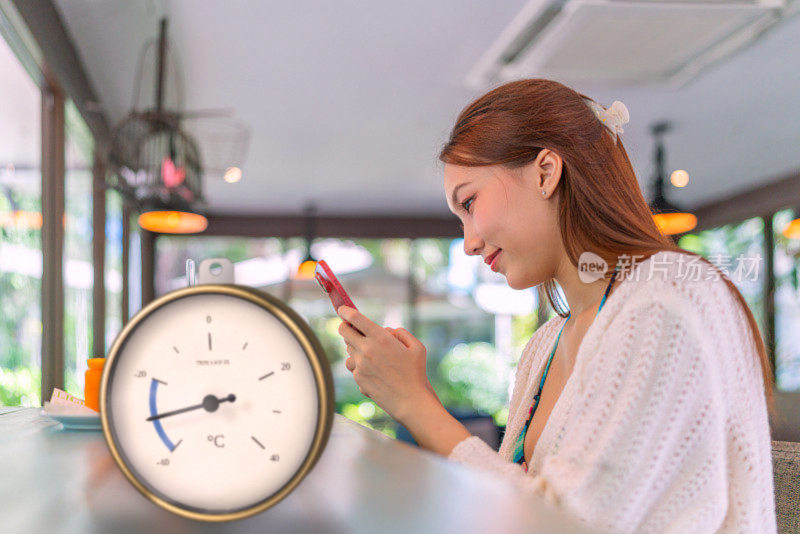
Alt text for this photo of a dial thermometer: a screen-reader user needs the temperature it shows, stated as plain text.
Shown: -30 °C
